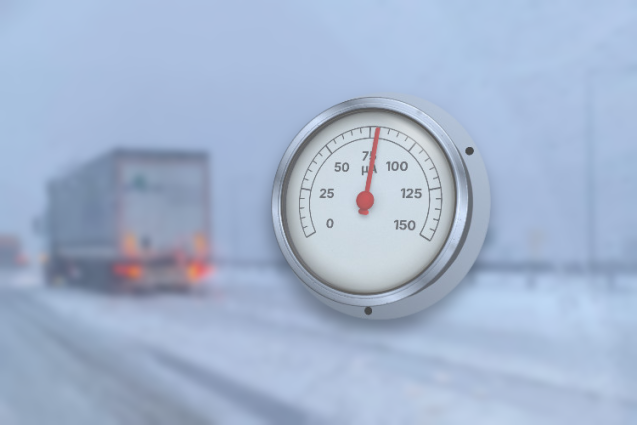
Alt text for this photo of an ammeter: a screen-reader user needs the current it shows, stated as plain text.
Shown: 80 µA
